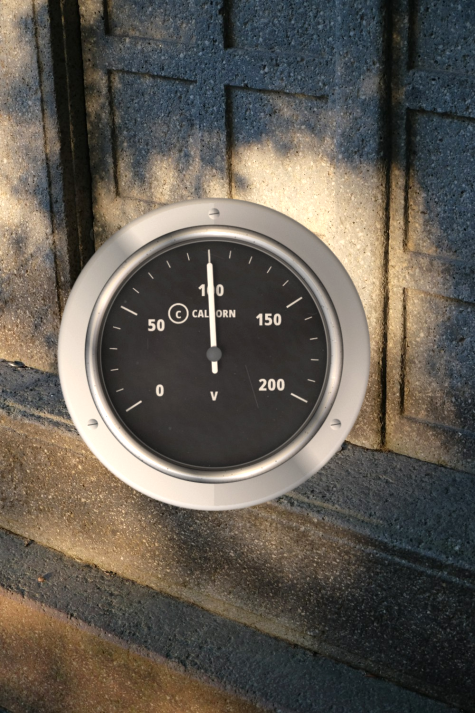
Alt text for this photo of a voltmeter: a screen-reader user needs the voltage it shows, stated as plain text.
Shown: 100 V
